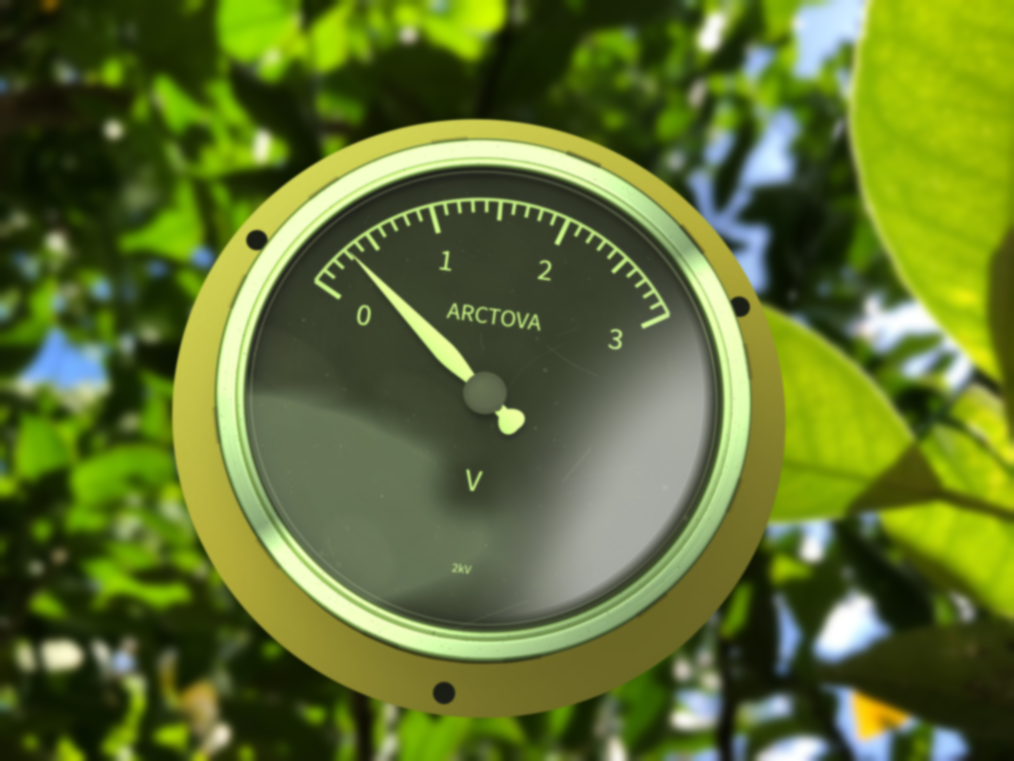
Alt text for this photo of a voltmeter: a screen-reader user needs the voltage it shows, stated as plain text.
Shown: 0.3 V
